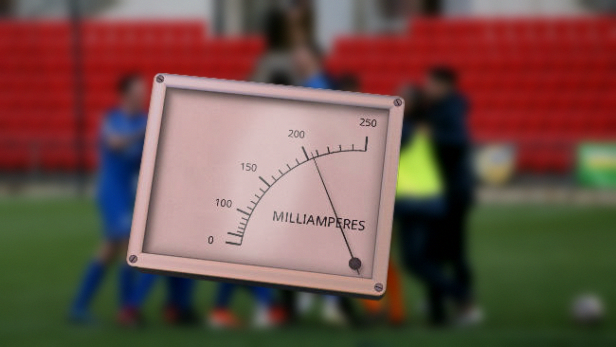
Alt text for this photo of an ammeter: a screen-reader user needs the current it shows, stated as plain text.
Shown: 205 mA
